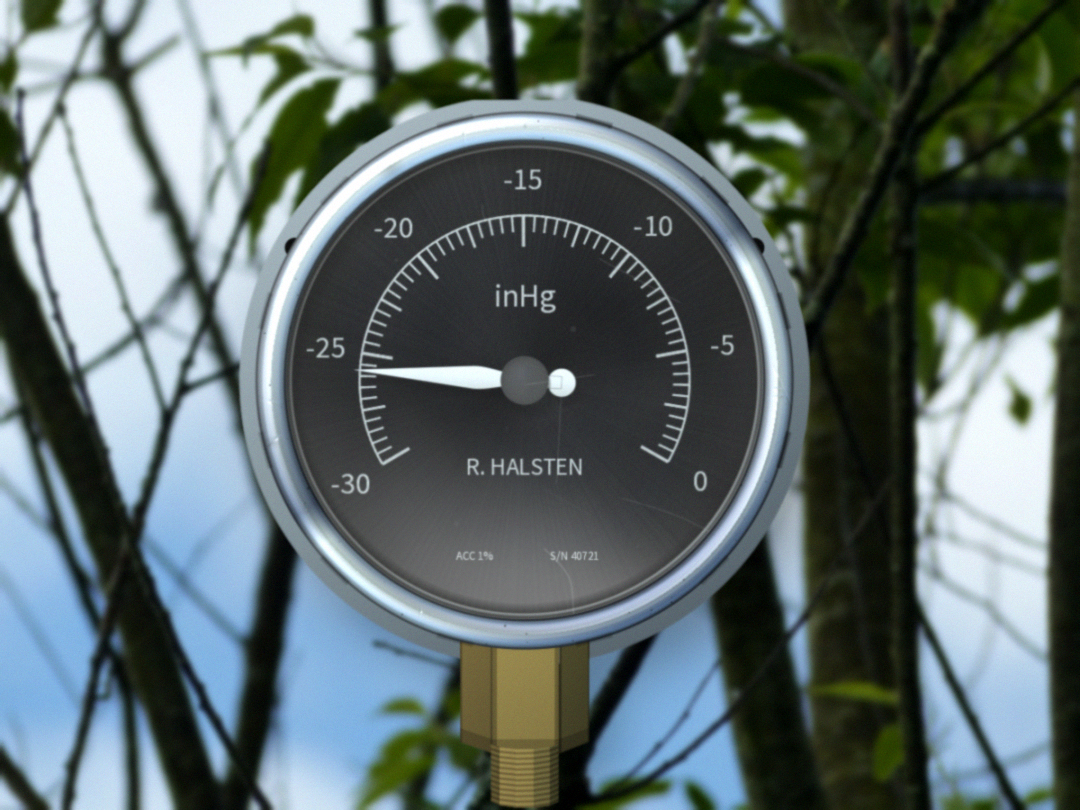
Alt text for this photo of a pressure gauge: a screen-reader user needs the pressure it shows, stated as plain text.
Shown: -25.75 inHg
